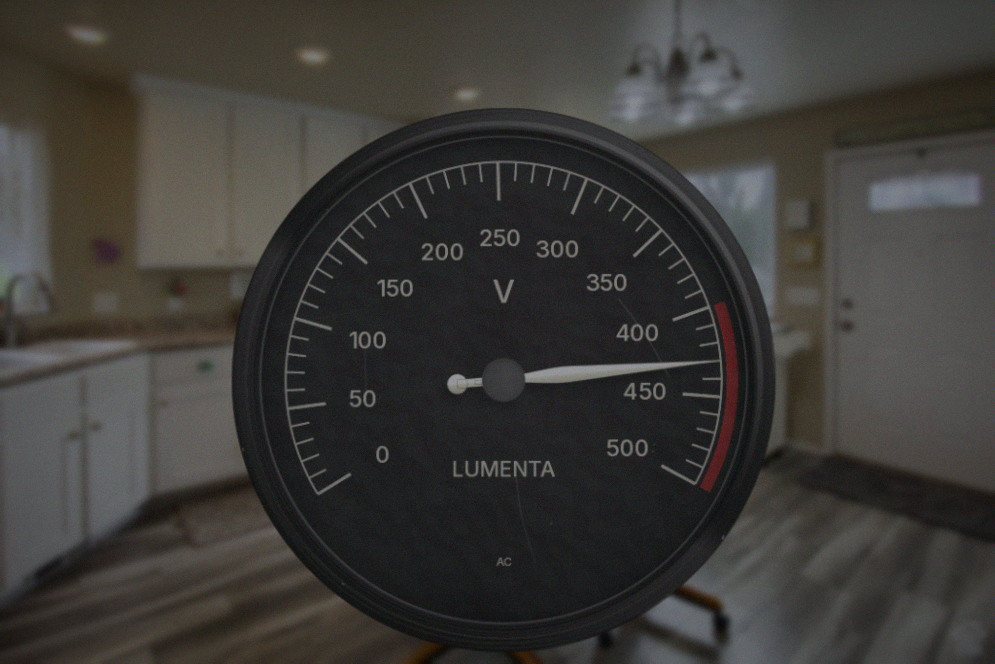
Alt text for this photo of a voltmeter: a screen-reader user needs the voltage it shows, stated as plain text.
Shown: 430 V
